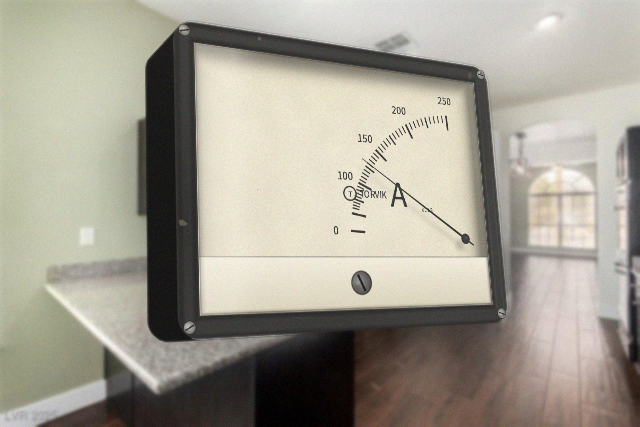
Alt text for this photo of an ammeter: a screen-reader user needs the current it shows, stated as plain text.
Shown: 125 A
